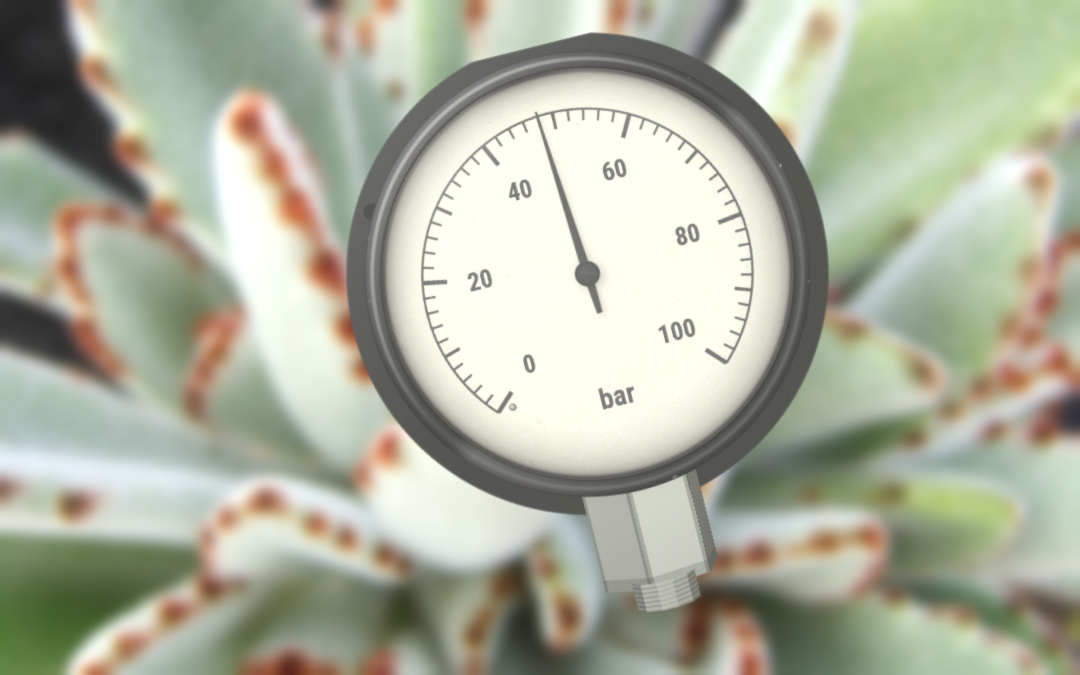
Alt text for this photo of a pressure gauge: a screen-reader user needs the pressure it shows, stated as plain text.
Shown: 48 bar
